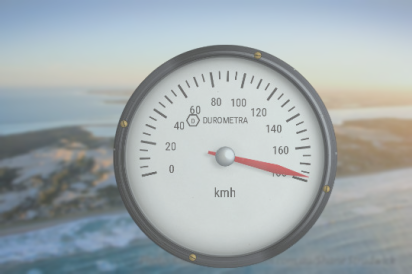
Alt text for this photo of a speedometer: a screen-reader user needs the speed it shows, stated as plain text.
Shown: 177.5 km/h
